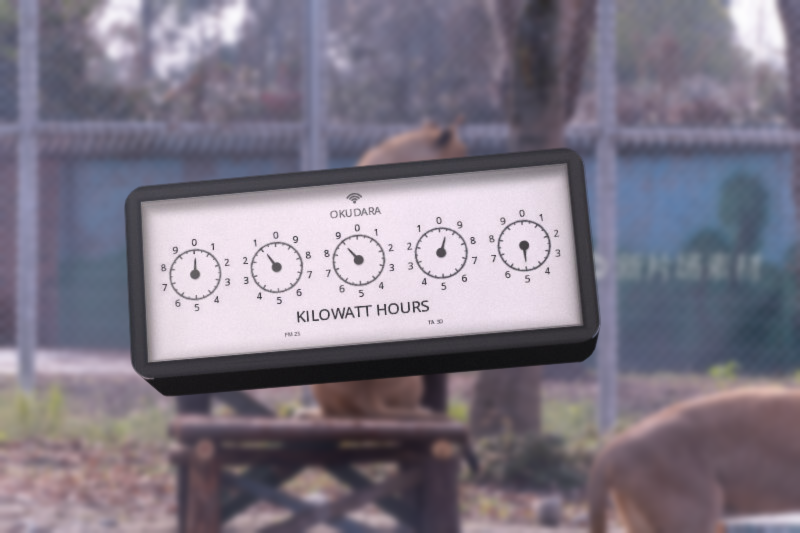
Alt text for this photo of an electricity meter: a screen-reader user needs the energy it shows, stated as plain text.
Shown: 895 kWh
